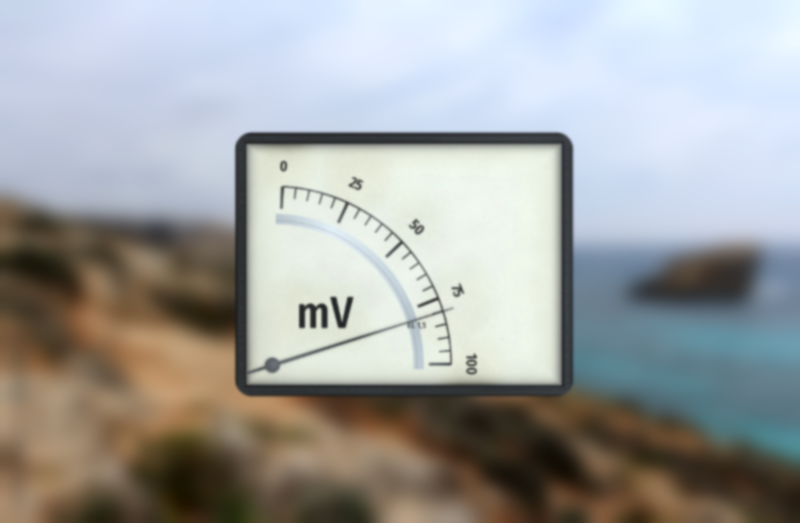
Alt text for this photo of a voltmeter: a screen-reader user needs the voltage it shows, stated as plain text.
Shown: 80 mV
